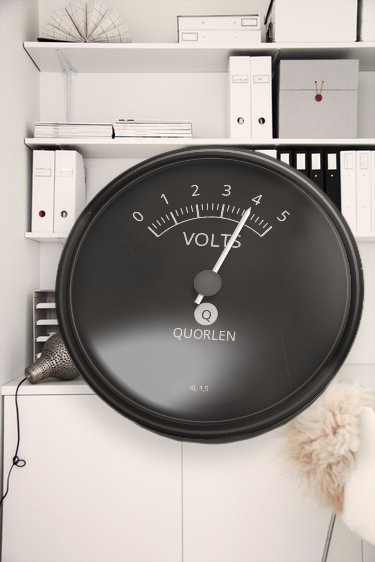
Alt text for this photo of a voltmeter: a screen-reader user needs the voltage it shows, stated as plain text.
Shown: 4 V
